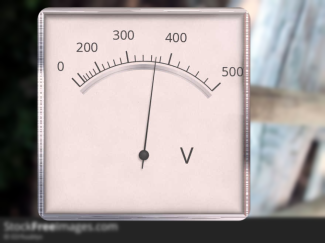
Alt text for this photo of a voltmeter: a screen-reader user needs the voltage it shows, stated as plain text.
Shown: 370 V
